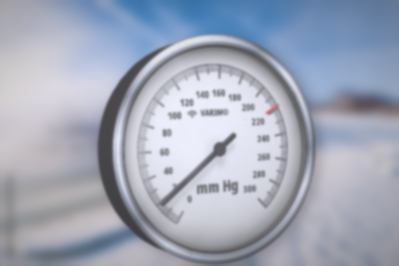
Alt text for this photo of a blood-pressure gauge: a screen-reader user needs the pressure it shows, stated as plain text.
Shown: 20 mmHg
